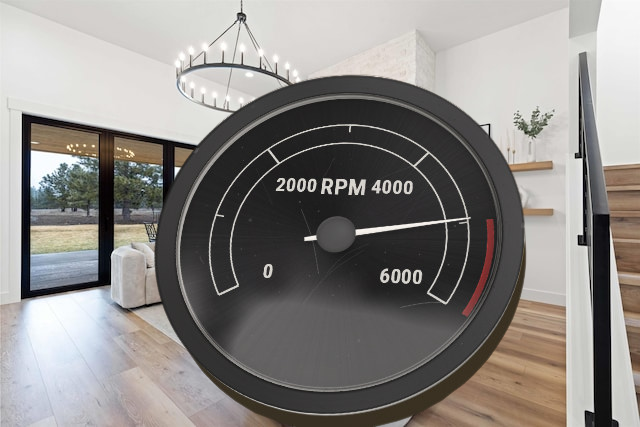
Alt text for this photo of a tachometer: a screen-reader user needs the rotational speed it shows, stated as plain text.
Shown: 5000 rpm
